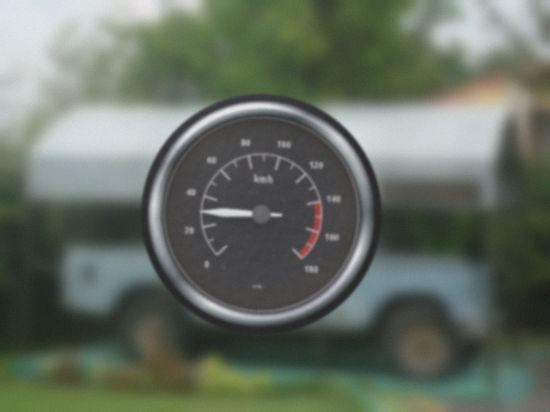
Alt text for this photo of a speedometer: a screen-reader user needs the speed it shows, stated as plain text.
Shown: 30 km/h
